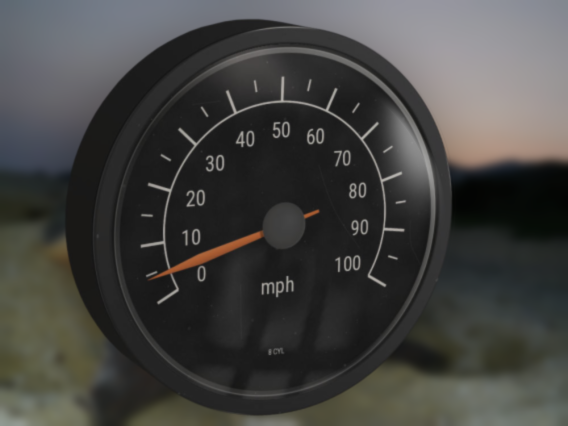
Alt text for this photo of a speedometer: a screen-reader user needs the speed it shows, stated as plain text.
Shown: 5 mph
